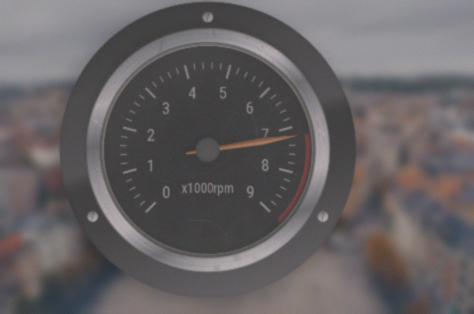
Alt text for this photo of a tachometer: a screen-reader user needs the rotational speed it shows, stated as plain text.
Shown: 7200 rpm
